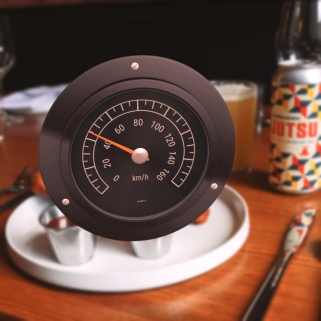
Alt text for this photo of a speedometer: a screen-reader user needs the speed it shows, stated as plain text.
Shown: 45 km/h
